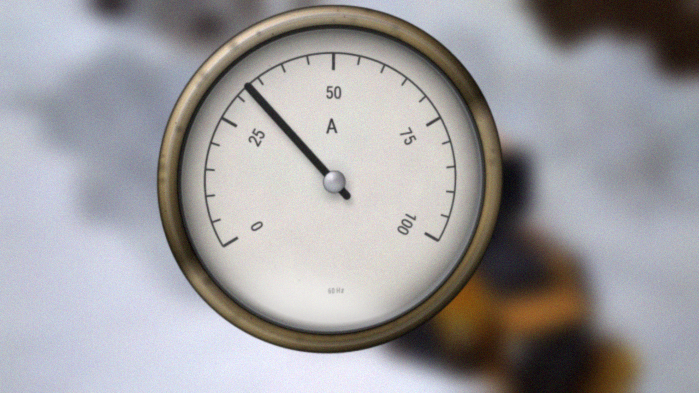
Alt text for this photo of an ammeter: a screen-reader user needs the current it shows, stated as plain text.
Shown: 32.5 A
